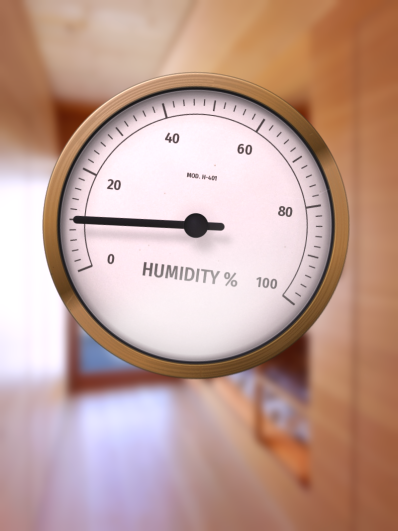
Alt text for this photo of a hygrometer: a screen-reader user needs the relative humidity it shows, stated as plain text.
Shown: 10 %
